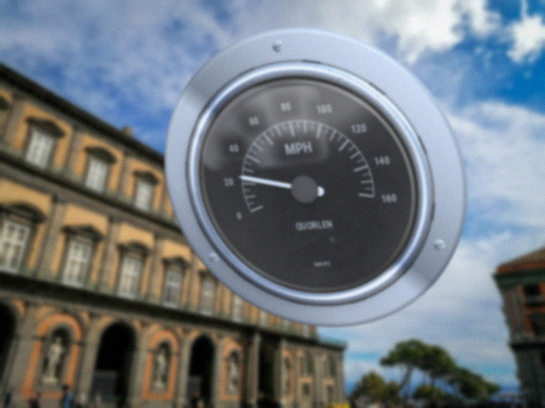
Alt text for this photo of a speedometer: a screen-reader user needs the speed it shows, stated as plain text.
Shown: 25 mph
